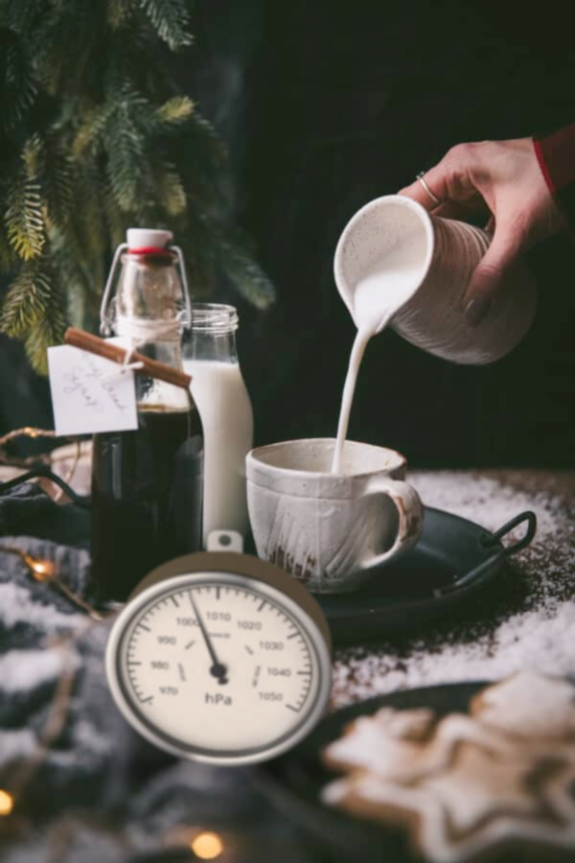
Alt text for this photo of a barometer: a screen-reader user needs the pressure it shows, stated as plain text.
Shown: 1004 hPa
